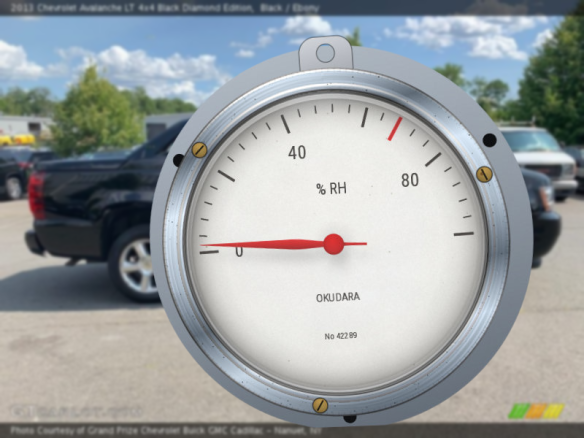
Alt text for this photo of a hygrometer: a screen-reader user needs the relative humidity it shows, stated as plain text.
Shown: 2 %
